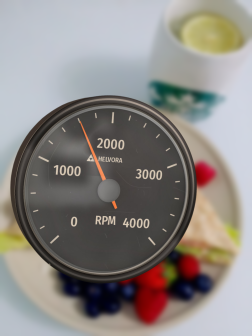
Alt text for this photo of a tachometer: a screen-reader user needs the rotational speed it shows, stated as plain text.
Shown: 1600 rpm
